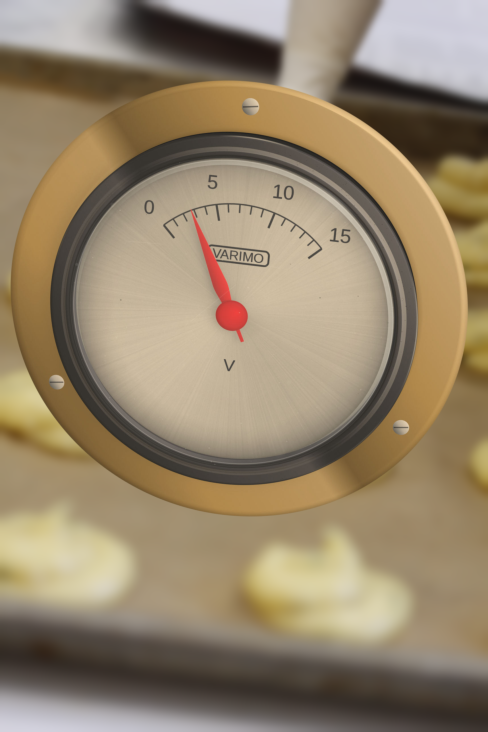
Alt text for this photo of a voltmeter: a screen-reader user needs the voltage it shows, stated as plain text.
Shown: 3 V
